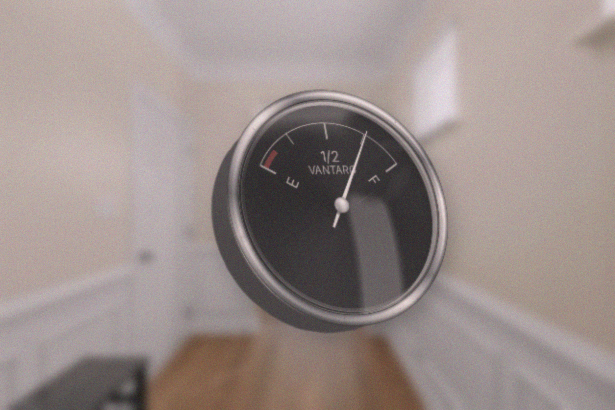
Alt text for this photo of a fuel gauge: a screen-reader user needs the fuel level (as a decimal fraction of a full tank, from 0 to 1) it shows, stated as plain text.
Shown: 0.75
